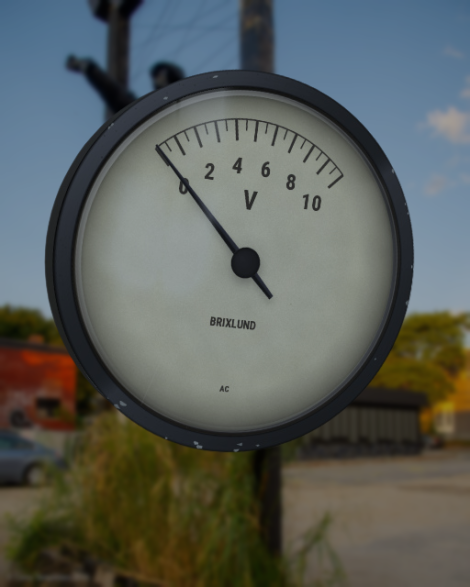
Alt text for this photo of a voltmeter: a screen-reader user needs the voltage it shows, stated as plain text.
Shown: 0 V
